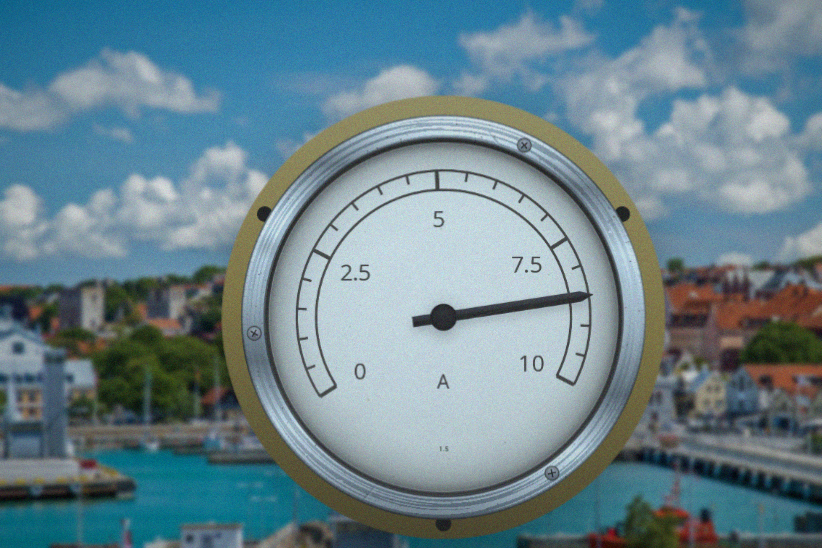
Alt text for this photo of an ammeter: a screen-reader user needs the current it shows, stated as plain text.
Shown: 8.5 A
